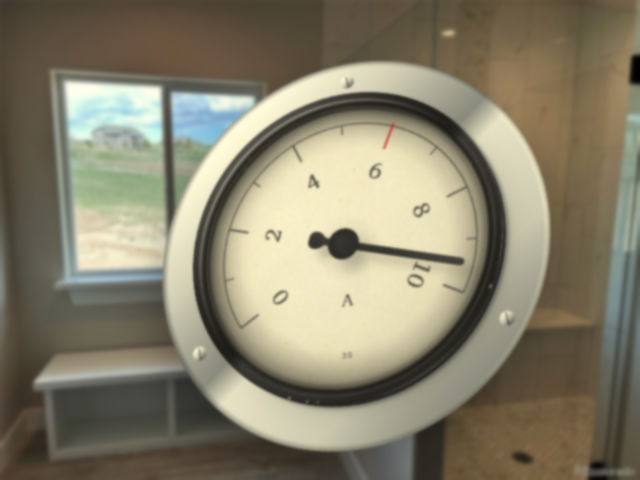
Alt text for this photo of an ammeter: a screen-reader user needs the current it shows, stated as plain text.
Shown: 9.5 A
